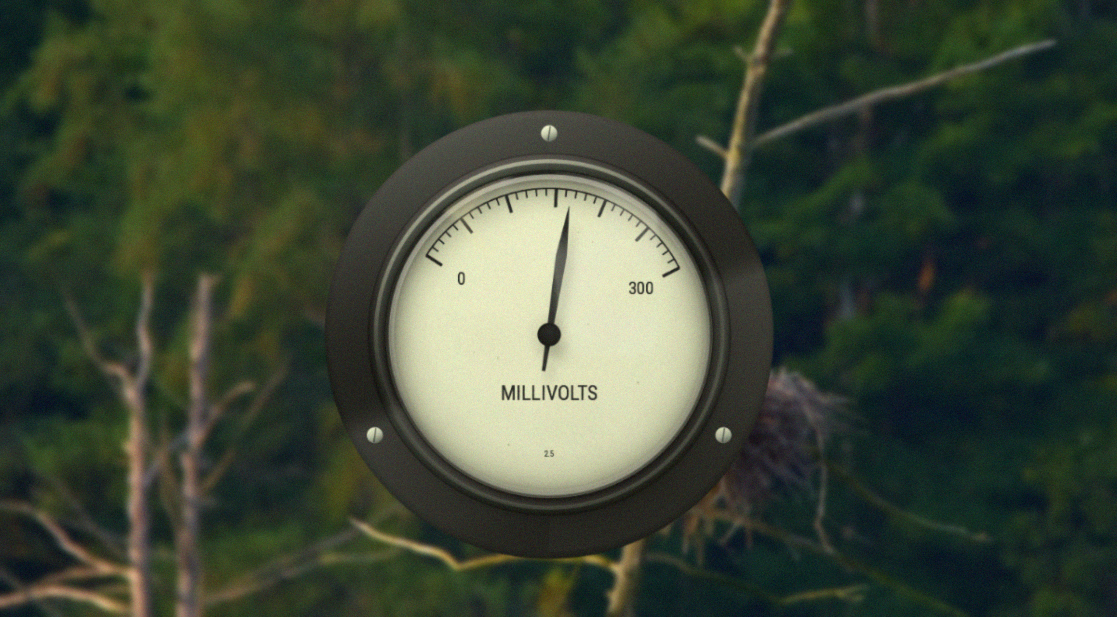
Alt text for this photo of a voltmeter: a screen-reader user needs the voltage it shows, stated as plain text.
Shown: 165 mV
